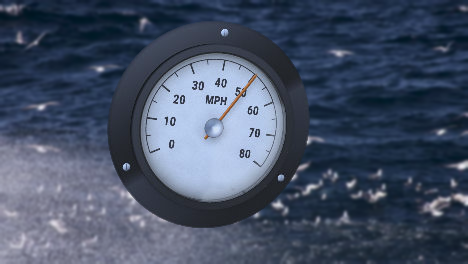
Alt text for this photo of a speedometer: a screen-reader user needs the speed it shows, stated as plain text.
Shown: 50 mph
